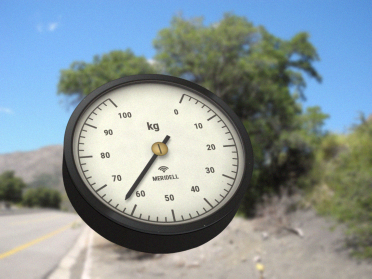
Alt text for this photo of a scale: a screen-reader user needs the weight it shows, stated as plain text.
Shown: 63 kg
